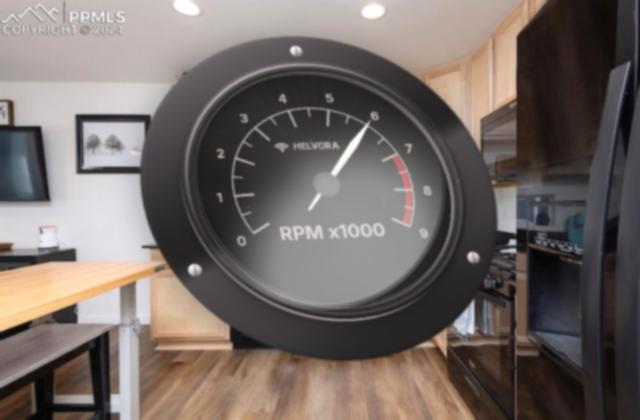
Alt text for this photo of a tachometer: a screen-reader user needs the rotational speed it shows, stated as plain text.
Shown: 6000 rpm
